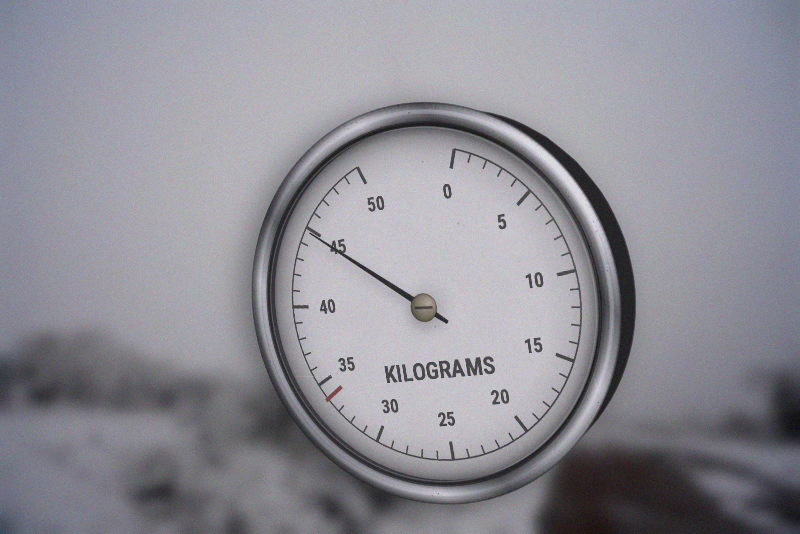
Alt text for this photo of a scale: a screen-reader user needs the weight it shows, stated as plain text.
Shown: 45 kg
